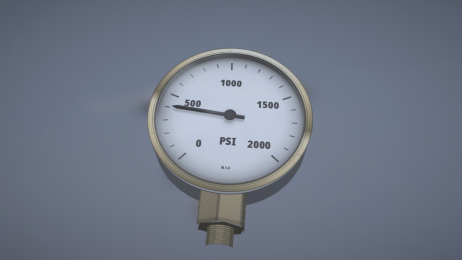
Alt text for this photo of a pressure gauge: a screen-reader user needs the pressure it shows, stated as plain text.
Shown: 400 psi
